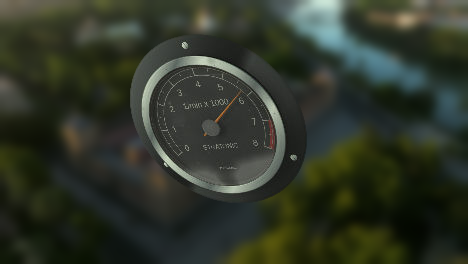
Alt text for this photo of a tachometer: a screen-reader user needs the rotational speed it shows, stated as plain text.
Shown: 5750 rpm
